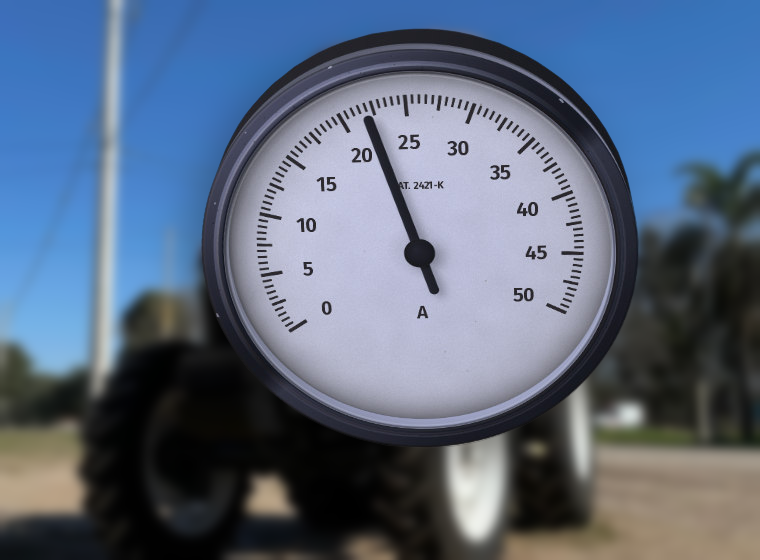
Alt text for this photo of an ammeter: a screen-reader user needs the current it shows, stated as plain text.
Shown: 22 A
